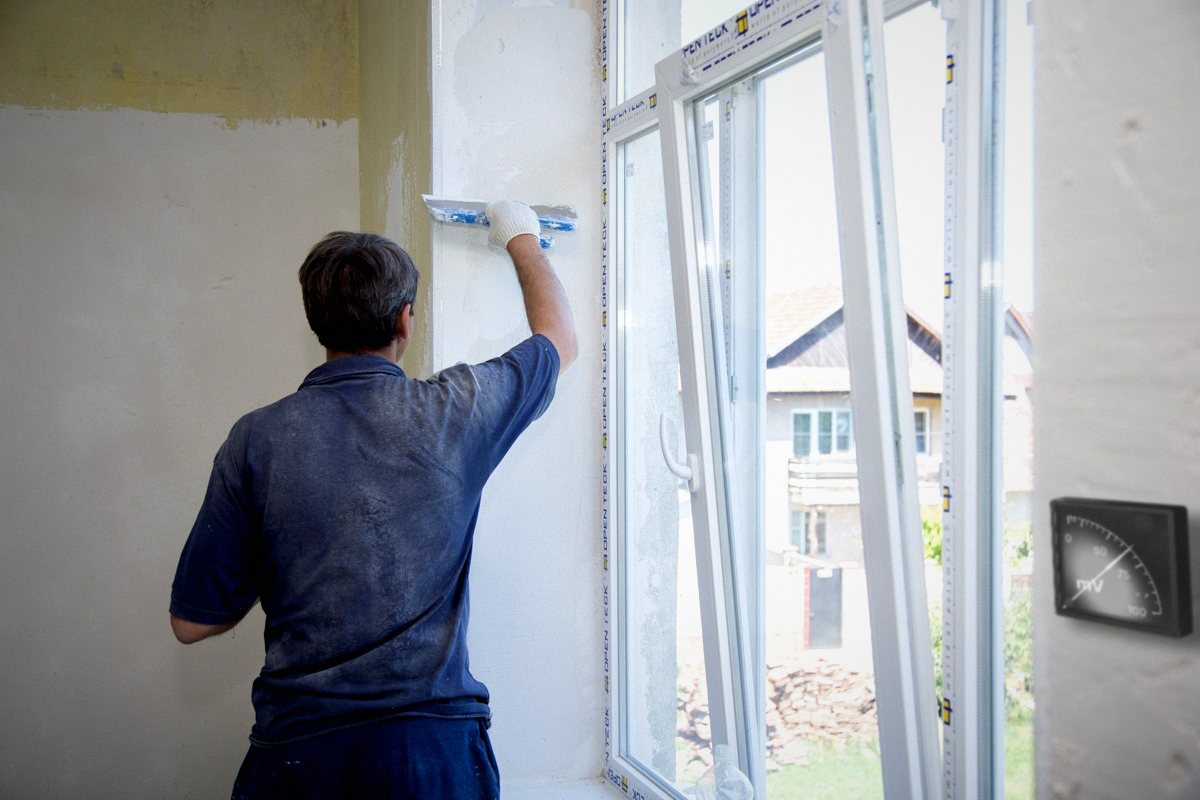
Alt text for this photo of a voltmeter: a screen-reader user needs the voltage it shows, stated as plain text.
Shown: 65 mV
